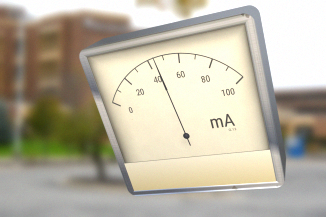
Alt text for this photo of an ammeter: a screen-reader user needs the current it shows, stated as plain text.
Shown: 45 mA
